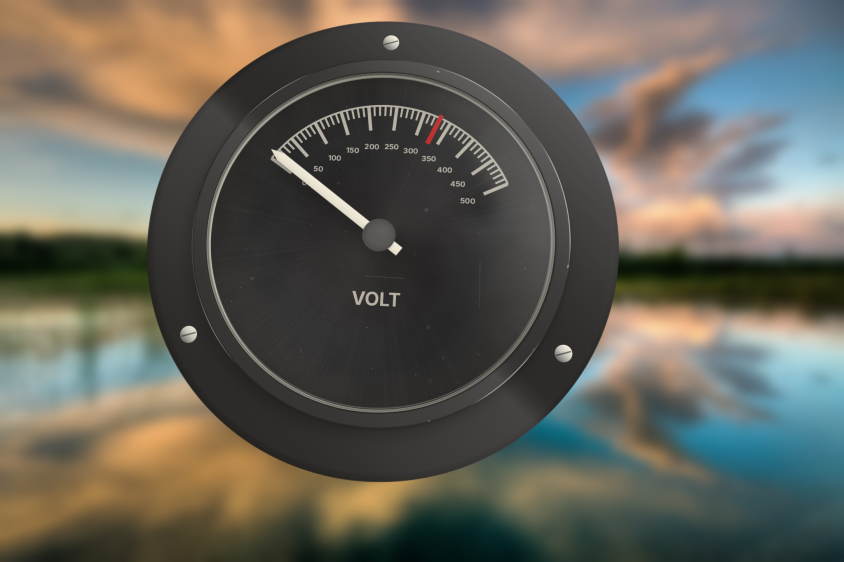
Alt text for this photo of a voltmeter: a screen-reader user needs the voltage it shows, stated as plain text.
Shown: 10 V
